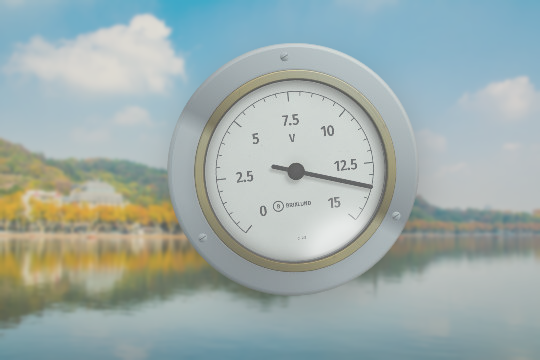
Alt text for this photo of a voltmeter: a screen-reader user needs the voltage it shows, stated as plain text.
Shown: 13.5 V
